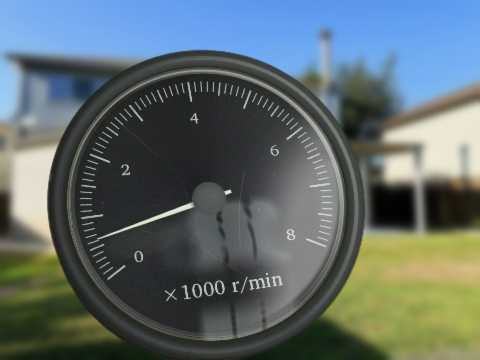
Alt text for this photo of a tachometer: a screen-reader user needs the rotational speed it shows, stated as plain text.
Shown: 600 rpm
